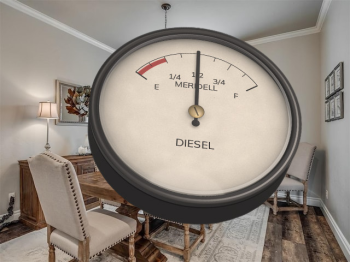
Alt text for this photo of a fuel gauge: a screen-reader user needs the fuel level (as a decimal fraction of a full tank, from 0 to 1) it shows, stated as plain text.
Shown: 0.5
